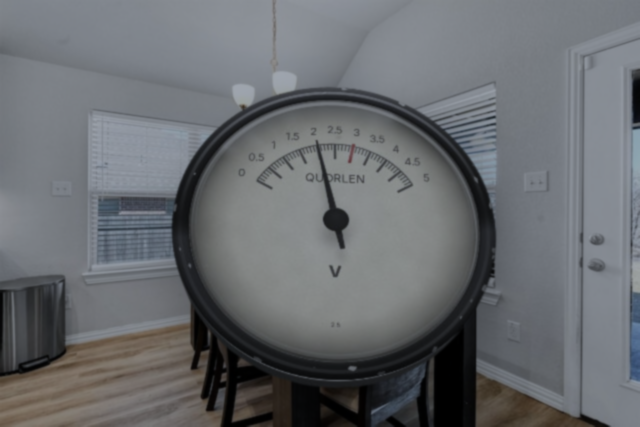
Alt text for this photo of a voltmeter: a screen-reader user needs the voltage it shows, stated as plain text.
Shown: 2 V
